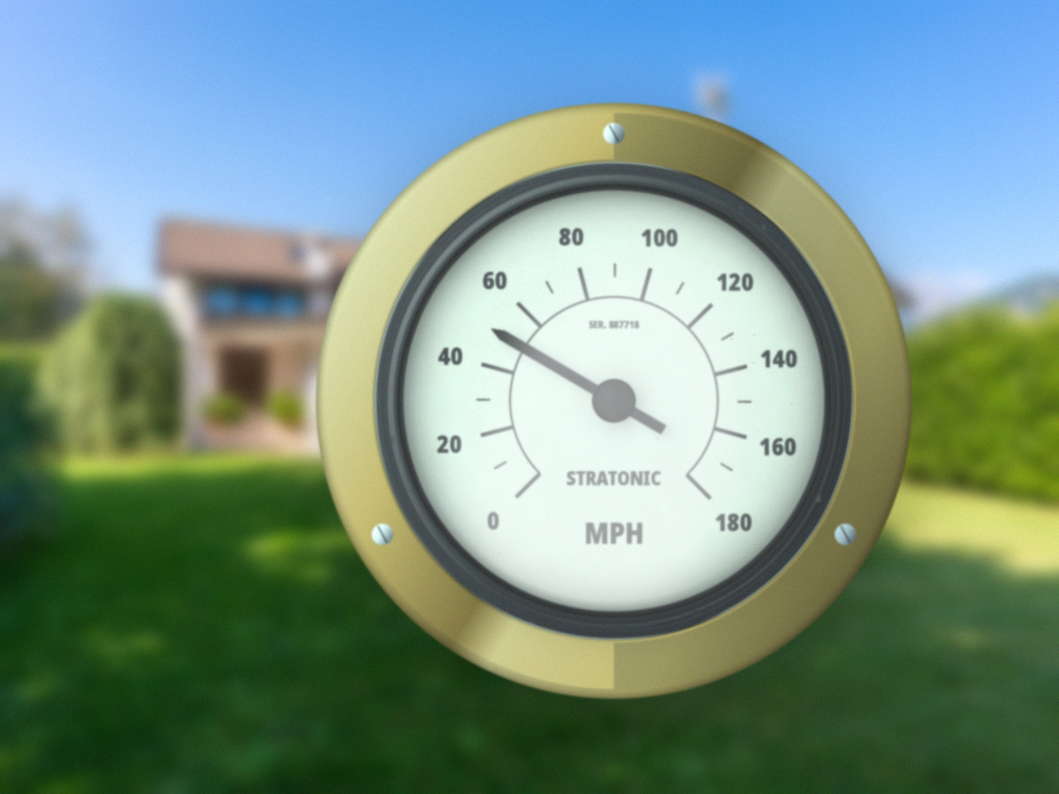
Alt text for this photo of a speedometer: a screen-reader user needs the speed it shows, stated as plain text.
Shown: 50 mph
